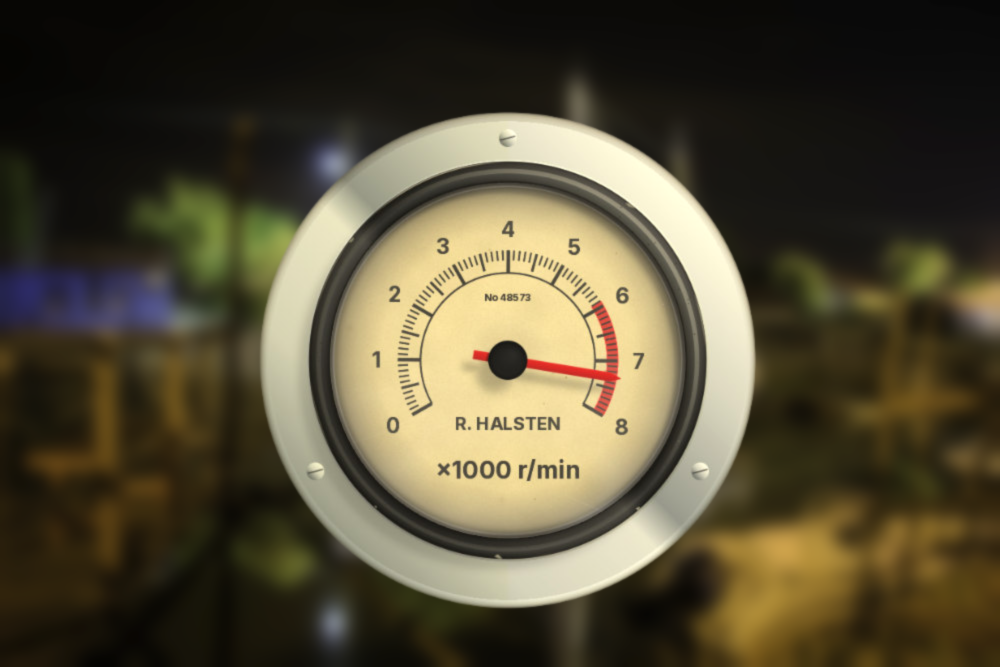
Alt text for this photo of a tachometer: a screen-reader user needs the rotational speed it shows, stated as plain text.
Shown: 7300 rpm
